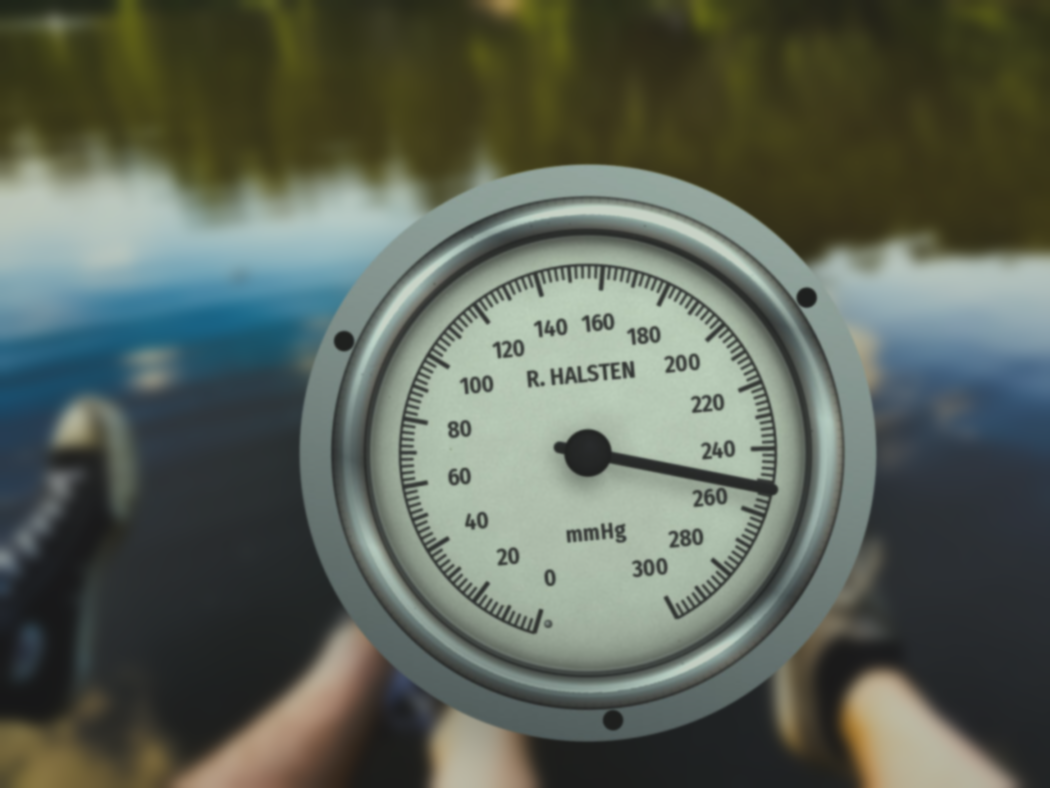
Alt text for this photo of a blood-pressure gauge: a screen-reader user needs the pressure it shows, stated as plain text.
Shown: 252 mmHg
